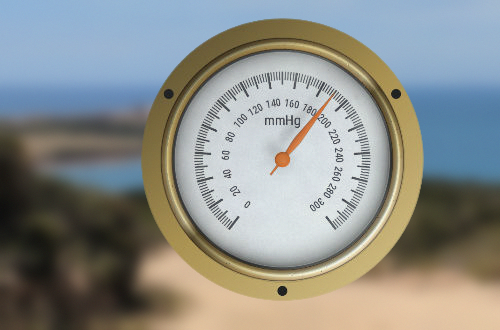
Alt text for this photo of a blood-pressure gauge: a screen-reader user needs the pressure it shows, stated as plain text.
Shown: 190 mmHg
